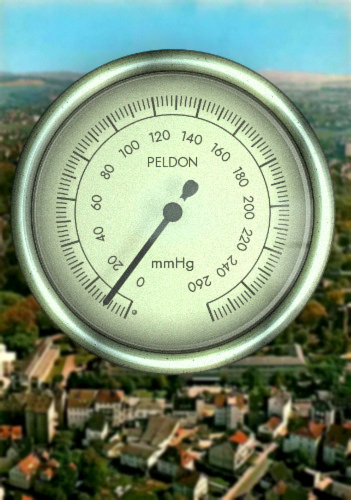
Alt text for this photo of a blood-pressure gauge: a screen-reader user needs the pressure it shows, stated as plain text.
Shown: 10 mmHg
